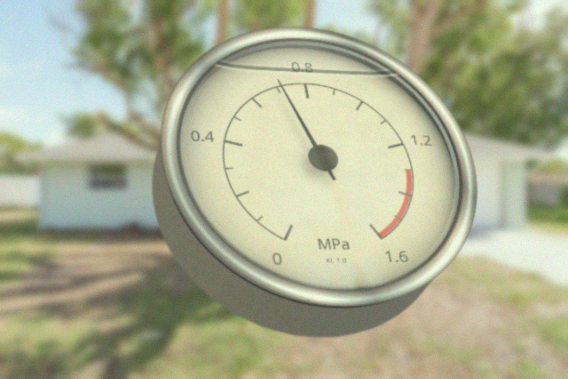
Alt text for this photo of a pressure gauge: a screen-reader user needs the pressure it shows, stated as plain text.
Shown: 0.7 MPa
